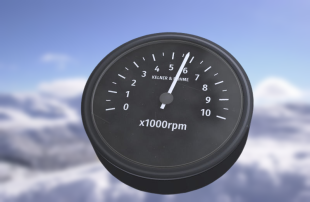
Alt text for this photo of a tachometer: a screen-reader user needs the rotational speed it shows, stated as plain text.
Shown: 5750 rpm
